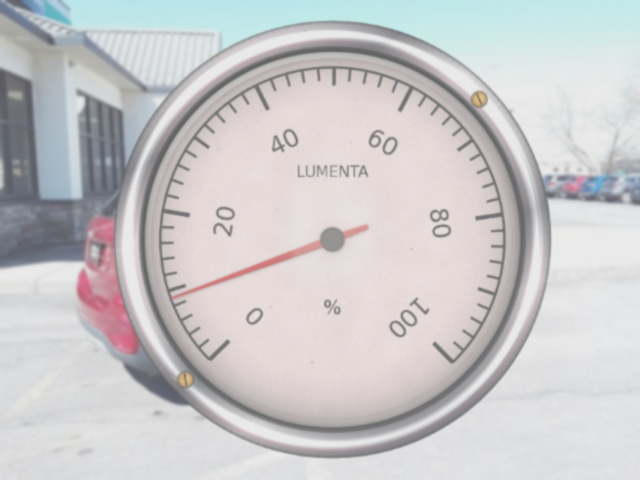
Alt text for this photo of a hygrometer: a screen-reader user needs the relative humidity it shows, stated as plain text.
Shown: 9 %
